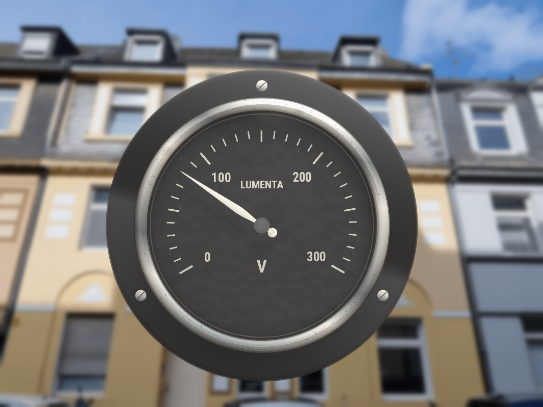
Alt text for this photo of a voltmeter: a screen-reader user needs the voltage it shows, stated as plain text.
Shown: 80 V
